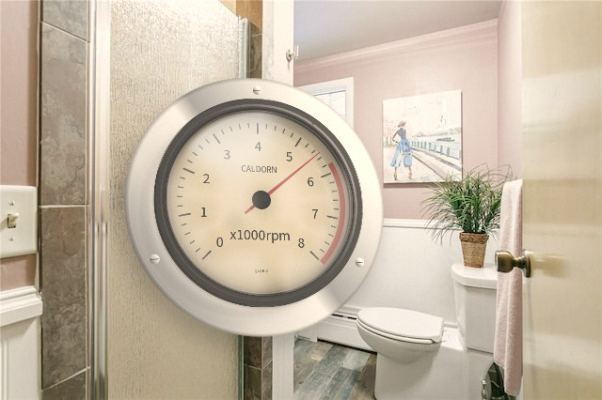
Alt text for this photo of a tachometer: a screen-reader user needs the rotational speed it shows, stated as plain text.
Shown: 5500 rpm
